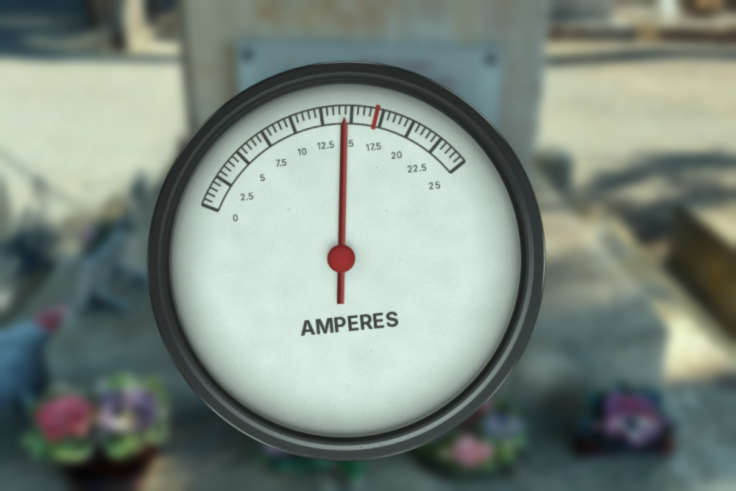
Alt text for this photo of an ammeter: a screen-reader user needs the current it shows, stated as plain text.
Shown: 14.5 A
